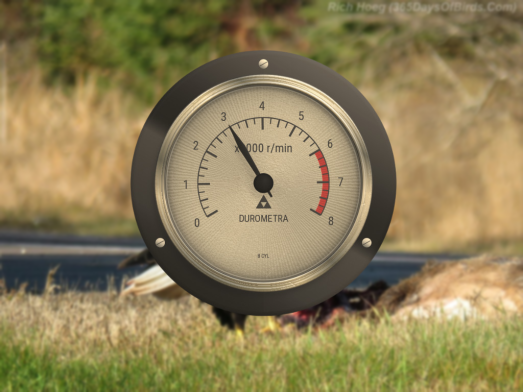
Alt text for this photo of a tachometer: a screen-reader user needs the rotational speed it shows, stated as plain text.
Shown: 3000 rpm
